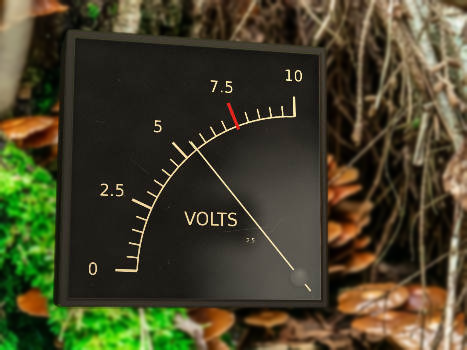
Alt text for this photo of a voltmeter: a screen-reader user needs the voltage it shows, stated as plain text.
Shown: 5.5 V
